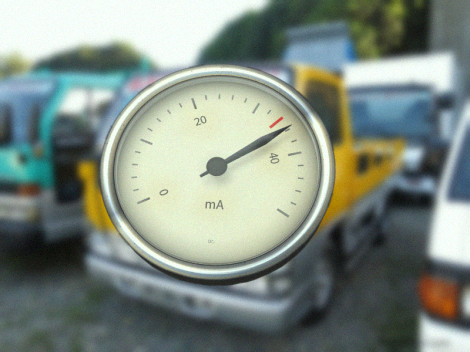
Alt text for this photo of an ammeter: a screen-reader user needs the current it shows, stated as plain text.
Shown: 36 mA
